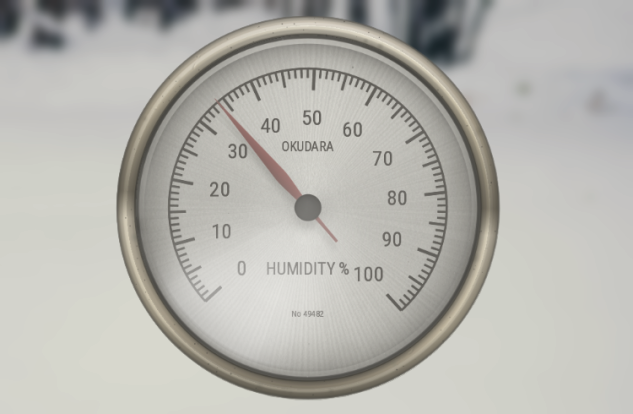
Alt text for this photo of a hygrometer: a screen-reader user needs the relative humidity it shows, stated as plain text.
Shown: 34 %
